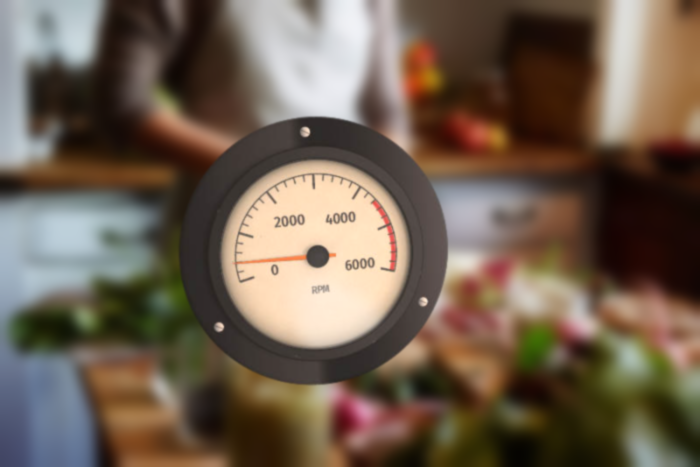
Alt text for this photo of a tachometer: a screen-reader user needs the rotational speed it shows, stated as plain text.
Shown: 400 rpm
